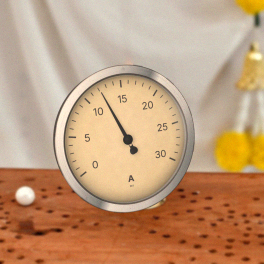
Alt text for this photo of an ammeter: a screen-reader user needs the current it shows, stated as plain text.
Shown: 12 A
